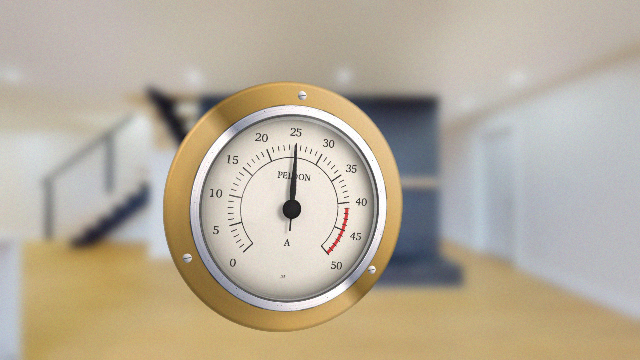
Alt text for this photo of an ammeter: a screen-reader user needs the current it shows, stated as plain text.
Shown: 25 A
